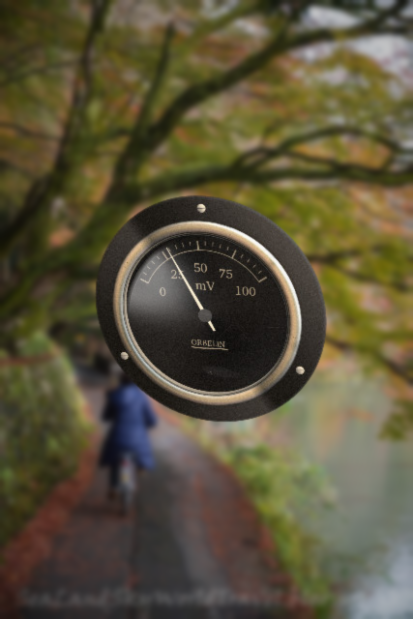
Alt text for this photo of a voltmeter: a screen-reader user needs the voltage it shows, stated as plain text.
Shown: 30 mV
